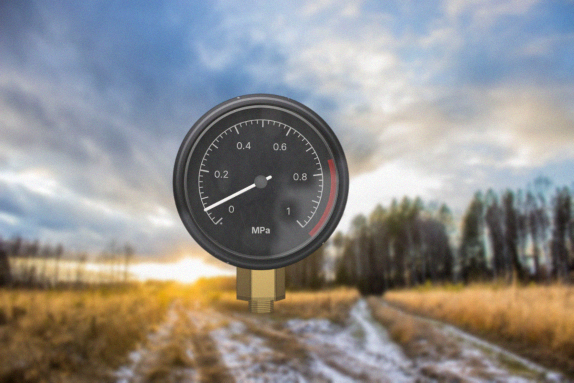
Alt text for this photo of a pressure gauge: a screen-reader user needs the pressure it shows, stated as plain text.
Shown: 0.06 MPa
